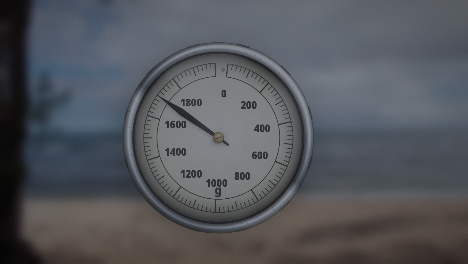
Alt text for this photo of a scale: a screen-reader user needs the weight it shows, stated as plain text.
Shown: 1700 g
